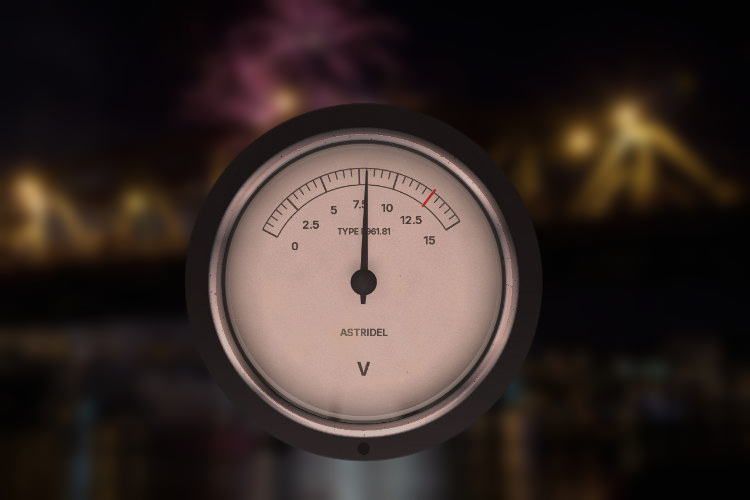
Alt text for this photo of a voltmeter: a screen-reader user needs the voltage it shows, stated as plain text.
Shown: 8 V
